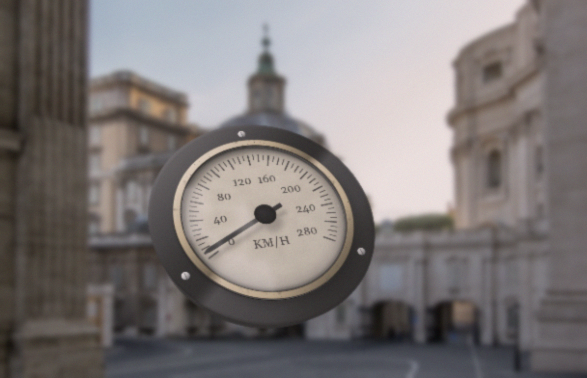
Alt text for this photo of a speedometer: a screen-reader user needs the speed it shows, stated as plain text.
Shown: 5 km/h
